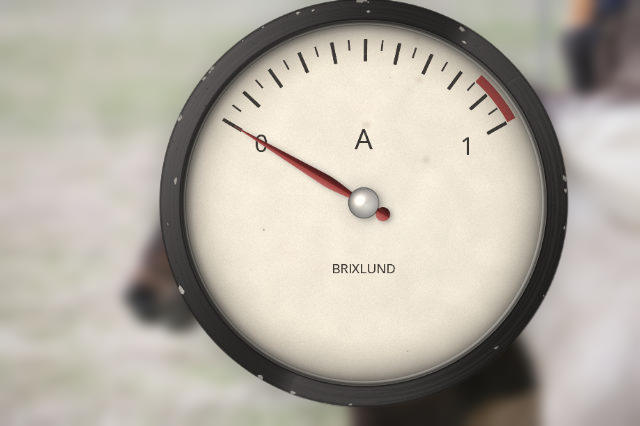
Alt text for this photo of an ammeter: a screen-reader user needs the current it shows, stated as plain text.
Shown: 0 A
